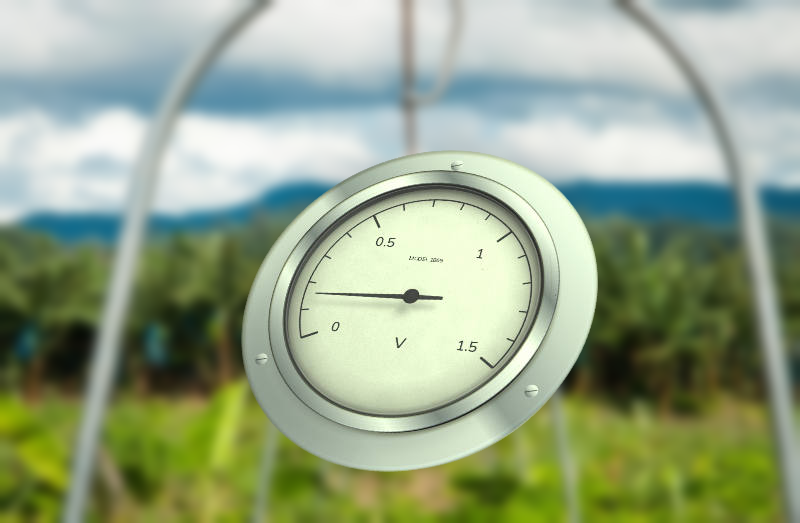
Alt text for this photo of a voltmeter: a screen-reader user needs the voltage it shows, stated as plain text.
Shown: 0.15 V
